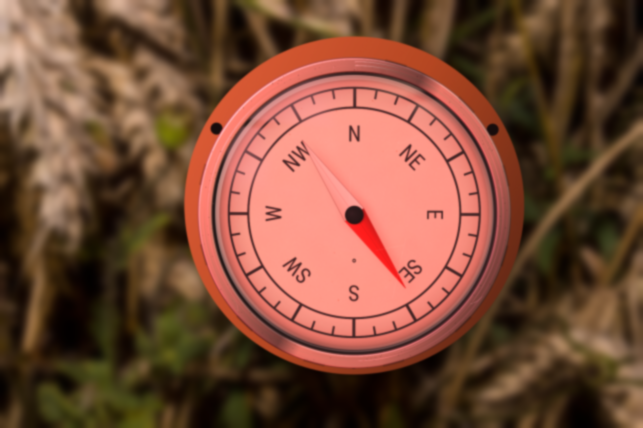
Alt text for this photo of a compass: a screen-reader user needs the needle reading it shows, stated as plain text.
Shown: 145 °
